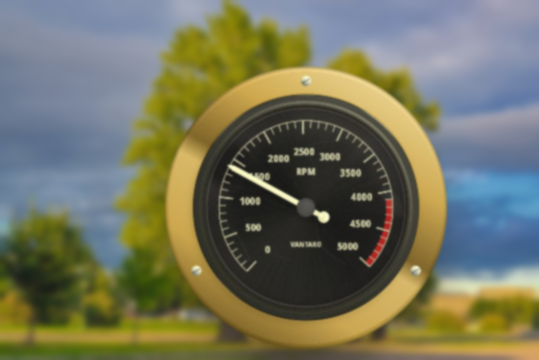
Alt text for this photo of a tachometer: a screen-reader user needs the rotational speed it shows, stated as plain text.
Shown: 1400 rpm
